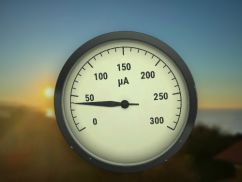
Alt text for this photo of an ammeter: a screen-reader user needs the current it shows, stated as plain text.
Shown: 40 µA
